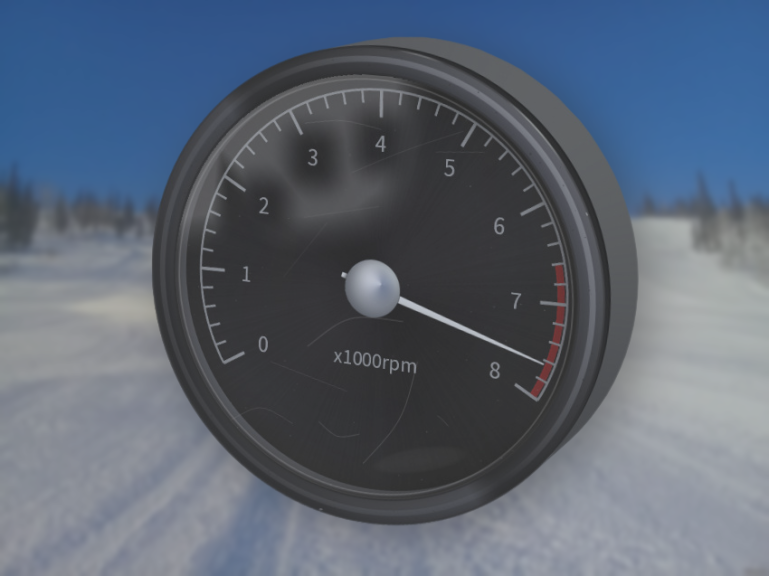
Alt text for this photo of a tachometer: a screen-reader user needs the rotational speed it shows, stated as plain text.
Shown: 7600 rpm
